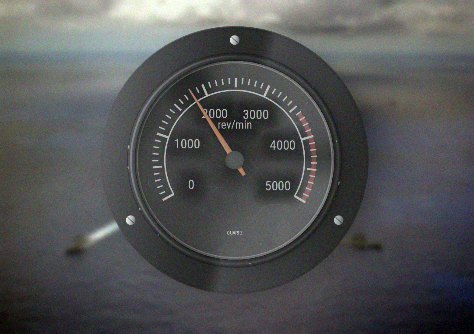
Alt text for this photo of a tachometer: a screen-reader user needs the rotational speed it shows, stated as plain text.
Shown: 1800 rpm
